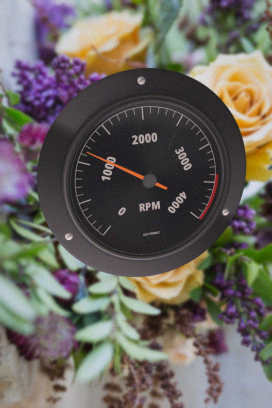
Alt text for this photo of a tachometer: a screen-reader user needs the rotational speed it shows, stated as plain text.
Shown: 1150 rpm
